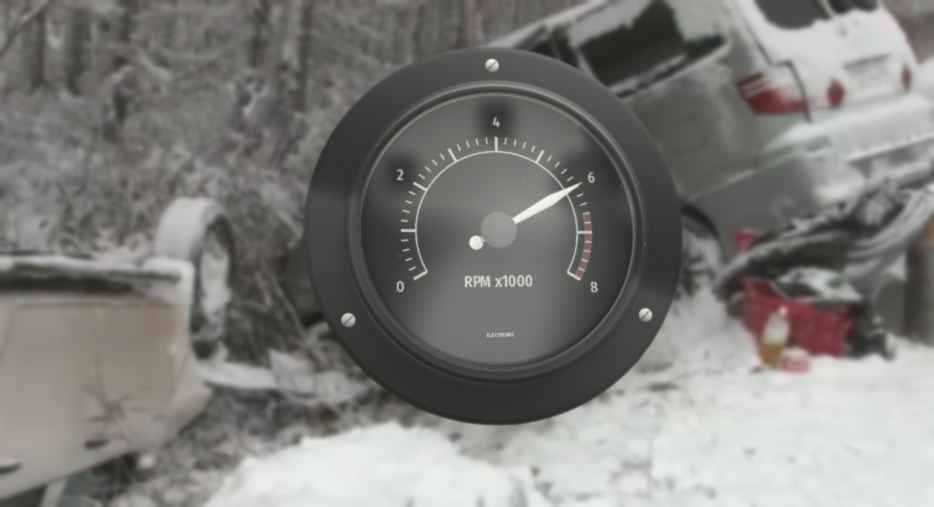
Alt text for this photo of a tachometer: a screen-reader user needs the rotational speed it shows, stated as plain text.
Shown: 6000 rpm
